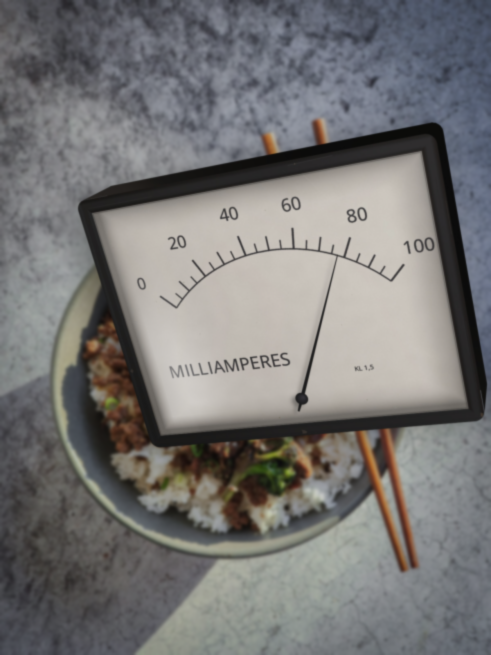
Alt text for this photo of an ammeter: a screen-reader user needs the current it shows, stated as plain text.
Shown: 77.5 mA
